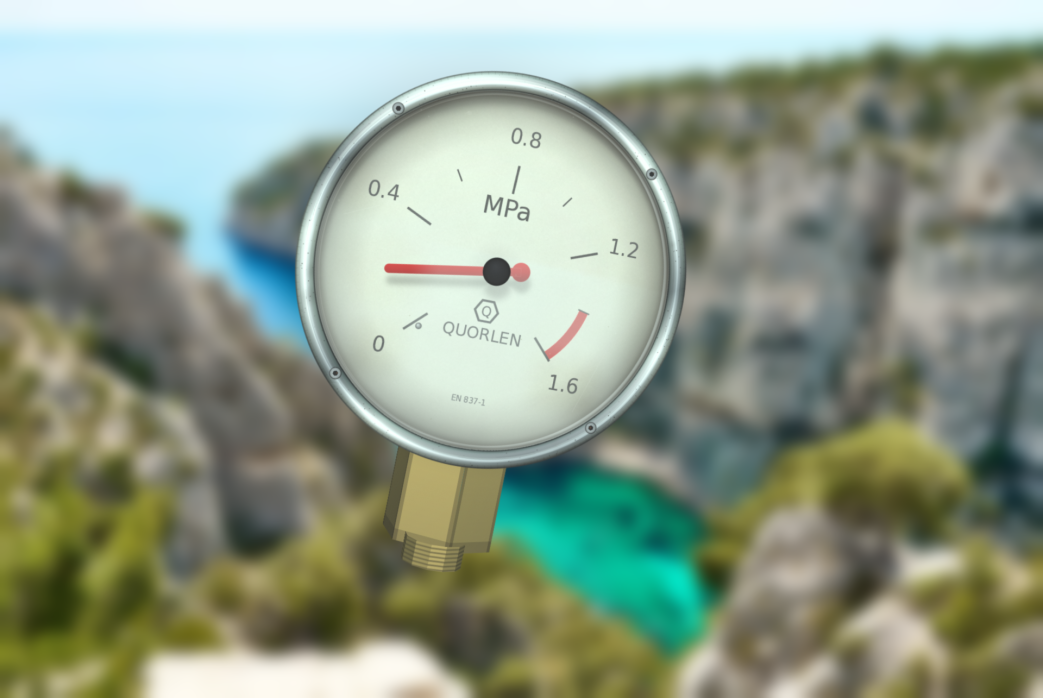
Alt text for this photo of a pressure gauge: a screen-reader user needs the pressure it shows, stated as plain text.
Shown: 0.2 MPa
